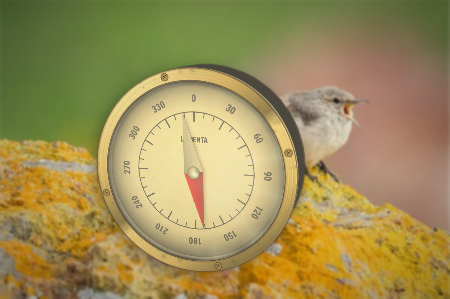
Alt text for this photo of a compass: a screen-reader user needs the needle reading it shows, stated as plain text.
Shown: 170 °
